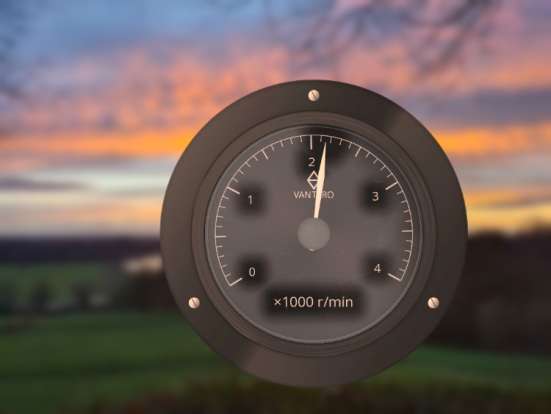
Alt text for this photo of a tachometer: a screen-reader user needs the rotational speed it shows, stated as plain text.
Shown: 2150 rpm
